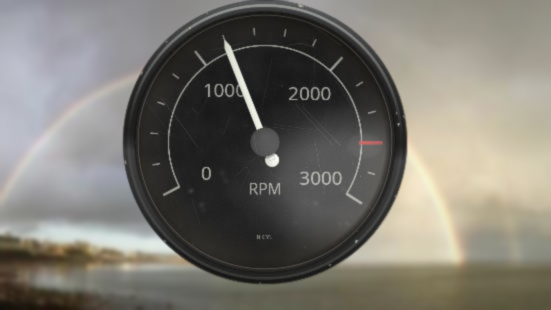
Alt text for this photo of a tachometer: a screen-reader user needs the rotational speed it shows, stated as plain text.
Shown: 1200 rpm
